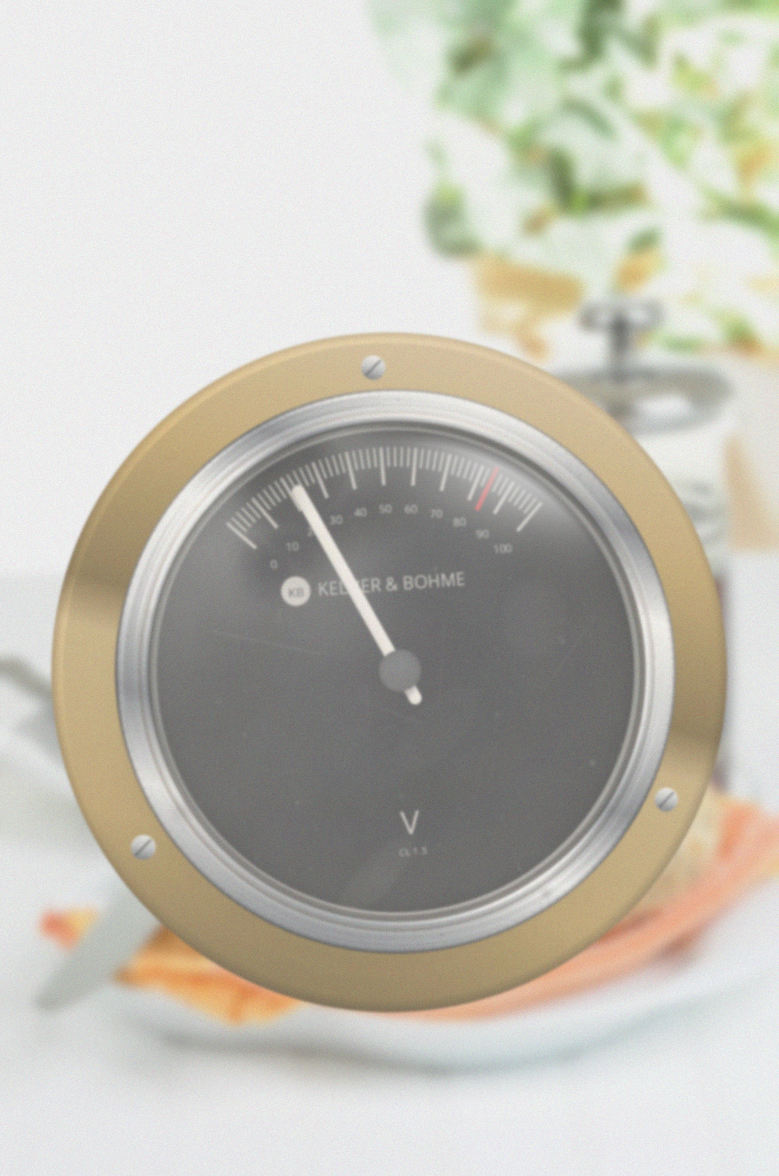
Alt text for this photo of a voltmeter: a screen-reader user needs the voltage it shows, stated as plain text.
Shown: 22 V
